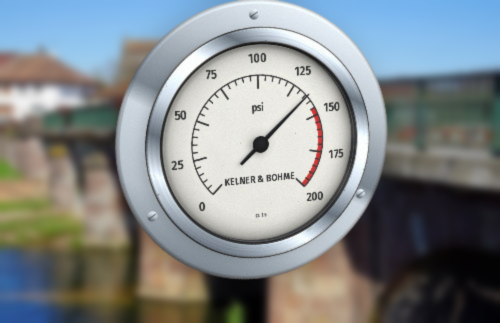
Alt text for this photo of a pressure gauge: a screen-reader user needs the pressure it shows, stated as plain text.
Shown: 135 psi
